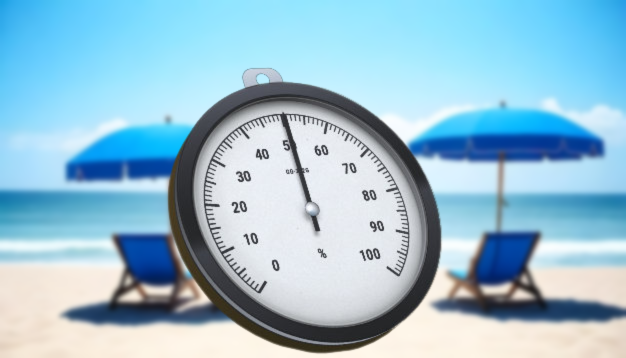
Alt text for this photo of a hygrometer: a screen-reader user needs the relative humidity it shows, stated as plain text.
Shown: 50 %
